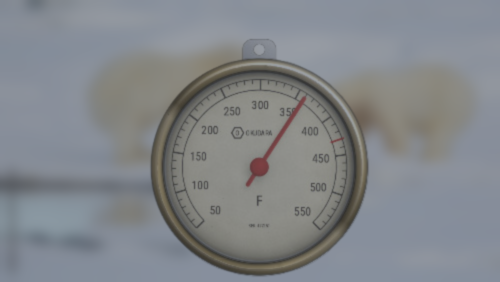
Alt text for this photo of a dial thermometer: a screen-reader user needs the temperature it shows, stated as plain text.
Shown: 360 °F
